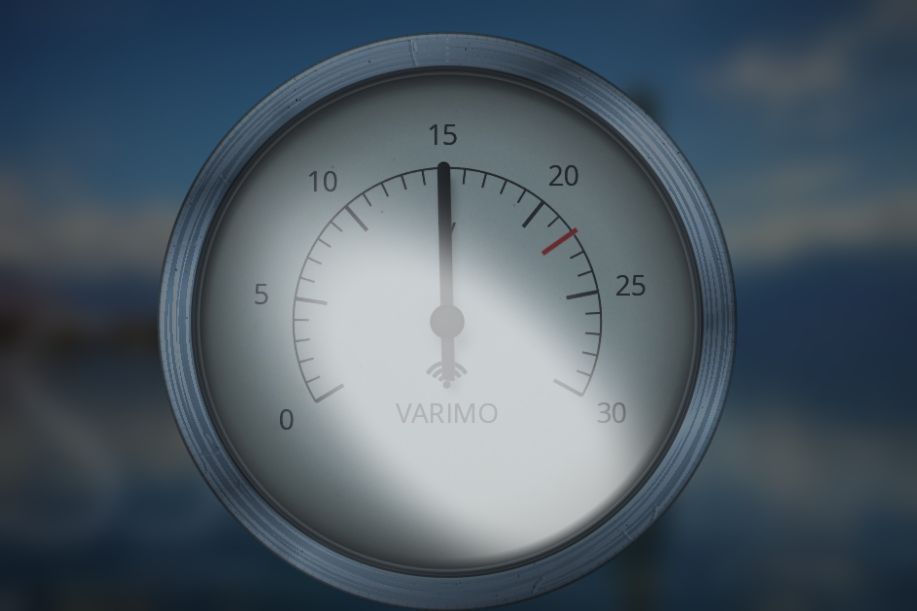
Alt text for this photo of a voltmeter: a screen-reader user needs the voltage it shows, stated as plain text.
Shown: 15 V
